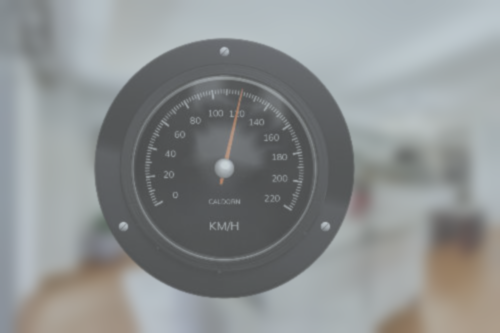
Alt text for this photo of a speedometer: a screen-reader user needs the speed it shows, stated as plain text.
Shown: 120 km/h
